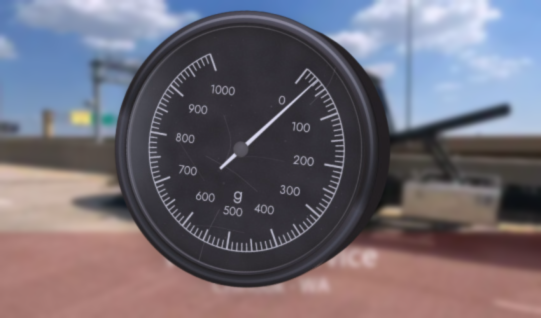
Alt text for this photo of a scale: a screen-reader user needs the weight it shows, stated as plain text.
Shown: 30 g
